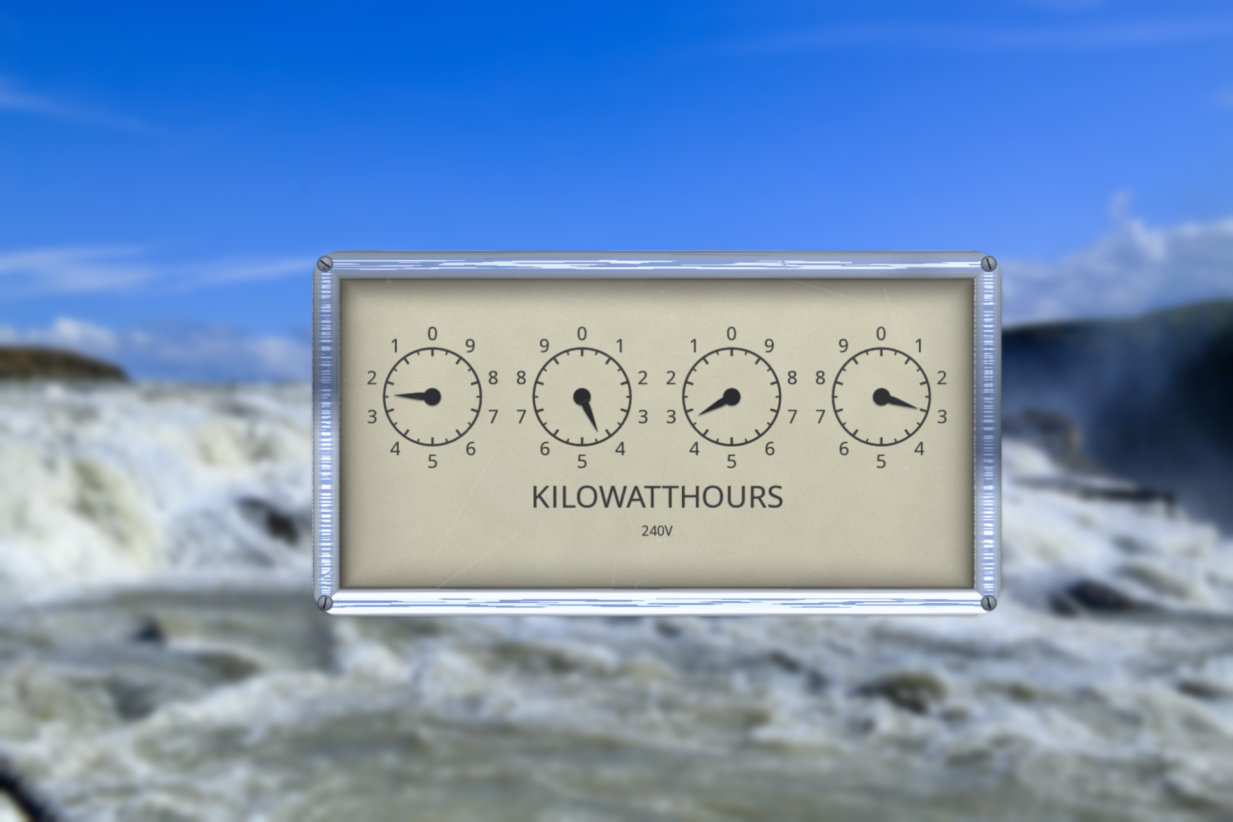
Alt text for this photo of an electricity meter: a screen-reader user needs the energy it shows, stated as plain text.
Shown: 2433 kWh
